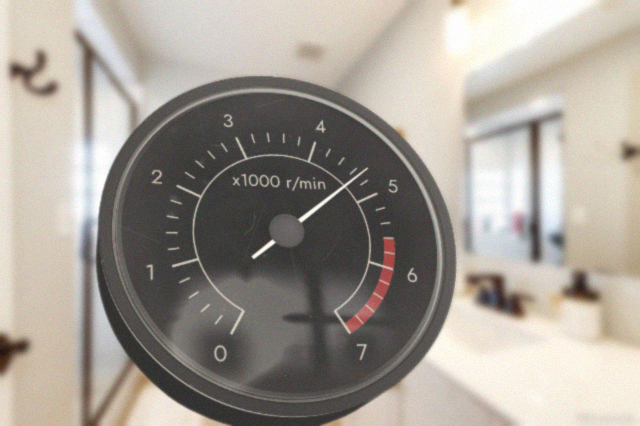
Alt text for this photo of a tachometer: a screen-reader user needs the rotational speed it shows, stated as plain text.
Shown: 4700 rpm
